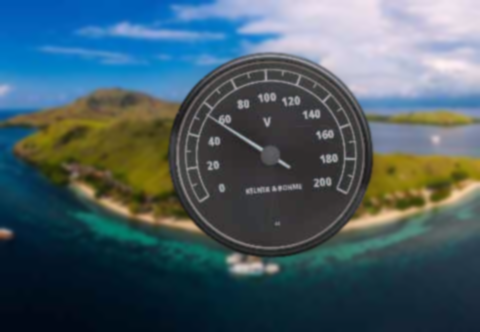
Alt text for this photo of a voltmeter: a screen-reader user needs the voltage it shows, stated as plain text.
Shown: 55 V
